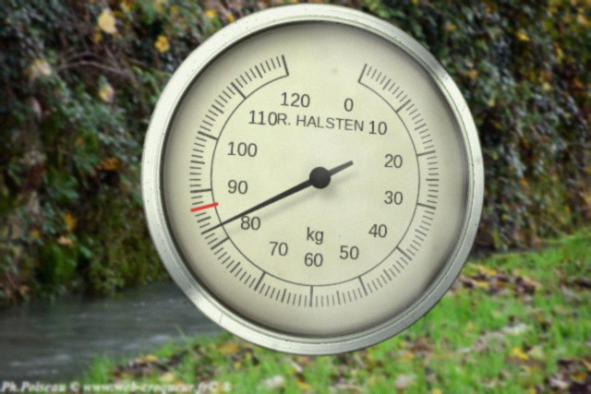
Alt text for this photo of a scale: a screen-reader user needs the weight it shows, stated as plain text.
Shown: 83 kg
